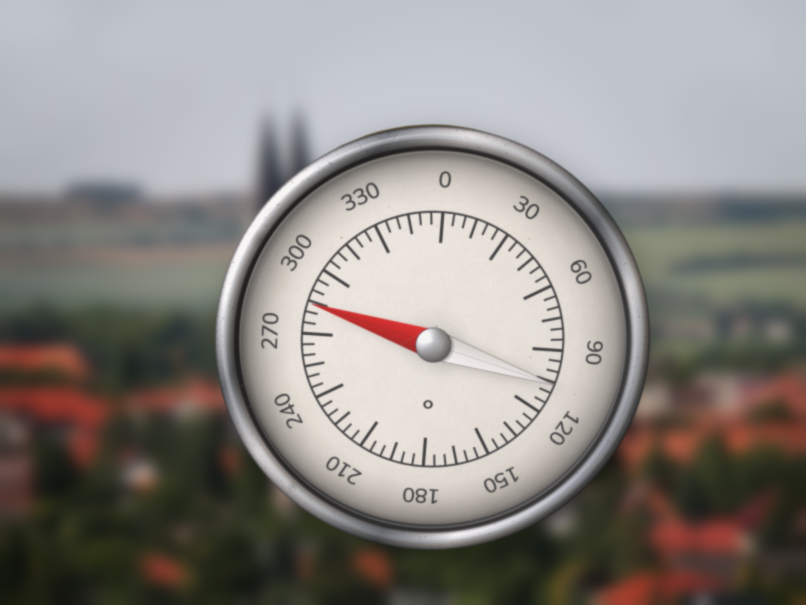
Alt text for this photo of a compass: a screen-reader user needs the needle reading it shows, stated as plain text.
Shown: 285 °
